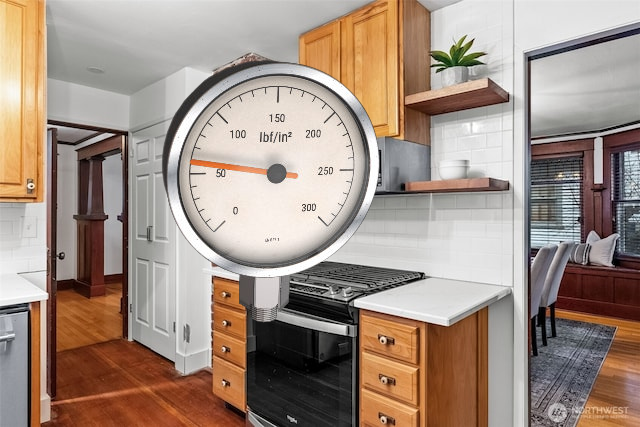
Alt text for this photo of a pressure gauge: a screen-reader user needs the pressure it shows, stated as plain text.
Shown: 60 psi
